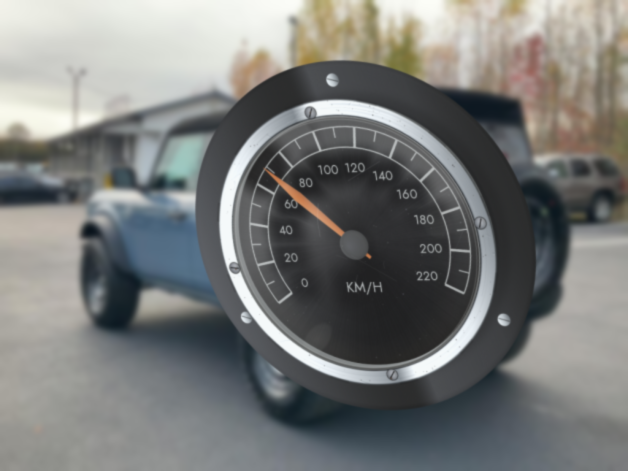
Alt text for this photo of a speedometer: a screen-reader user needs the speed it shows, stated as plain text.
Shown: 70 km/h
